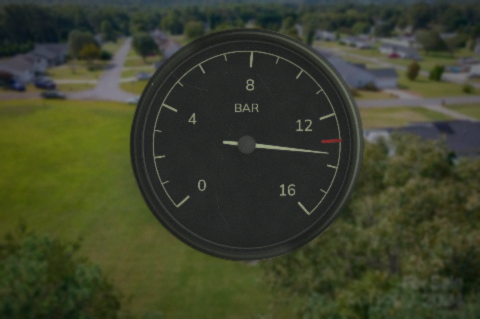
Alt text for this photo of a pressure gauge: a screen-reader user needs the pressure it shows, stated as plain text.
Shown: 13.5 bar
